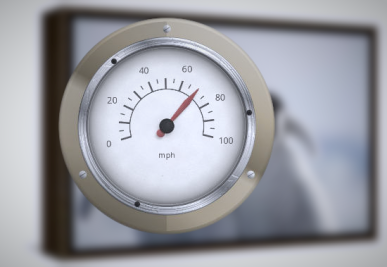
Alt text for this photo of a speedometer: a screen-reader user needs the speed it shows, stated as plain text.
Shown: 70 mph
